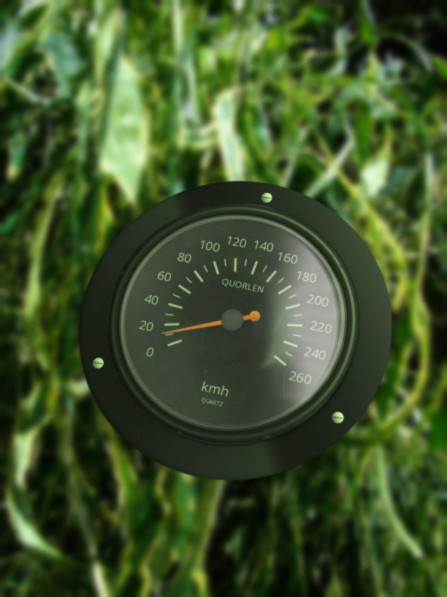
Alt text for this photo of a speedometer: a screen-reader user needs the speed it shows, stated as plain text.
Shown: 10 km/h
